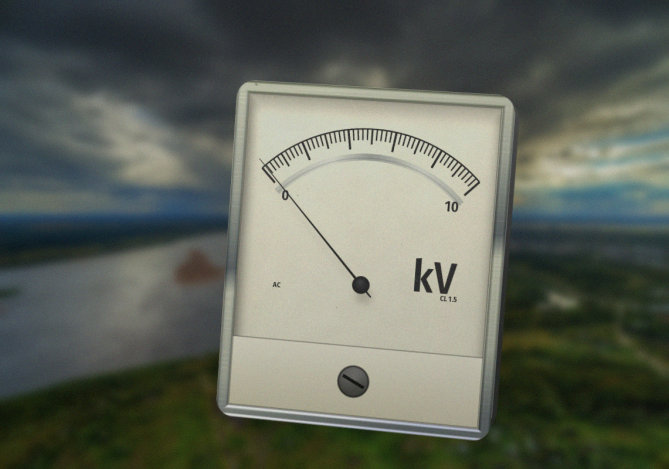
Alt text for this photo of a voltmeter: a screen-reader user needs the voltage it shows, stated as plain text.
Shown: 0.2 kV
